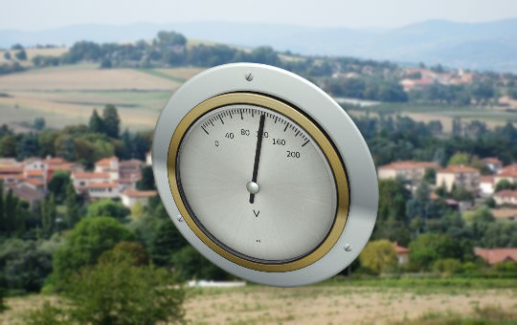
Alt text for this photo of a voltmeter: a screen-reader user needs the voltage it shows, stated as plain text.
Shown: 120 V
